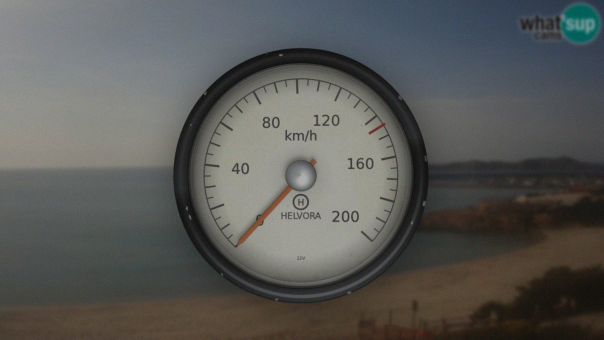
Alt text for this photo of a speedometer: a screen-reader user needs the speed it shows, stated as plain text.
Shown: 0 km/h
